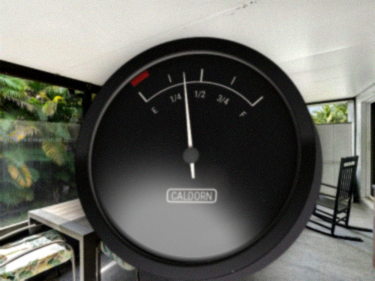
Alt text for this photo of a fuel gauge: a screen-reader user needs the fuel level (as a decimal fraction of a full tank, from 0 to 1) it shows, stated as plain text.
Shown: 0.375
